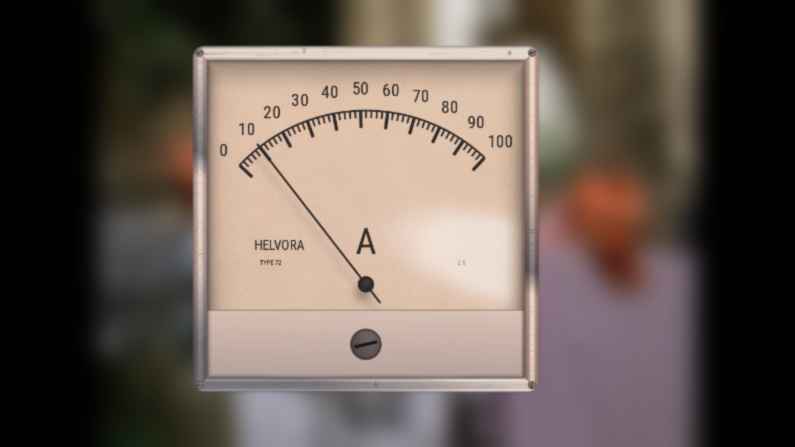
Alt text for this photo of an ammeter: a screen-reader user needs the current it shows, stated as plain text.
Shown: 10 A
